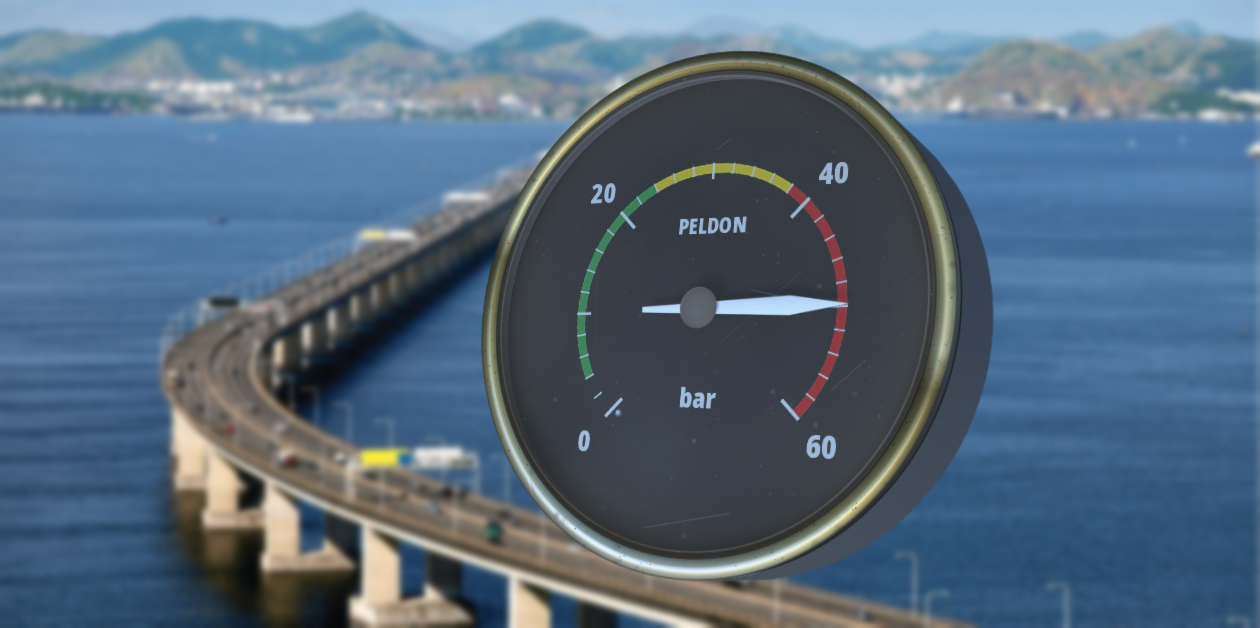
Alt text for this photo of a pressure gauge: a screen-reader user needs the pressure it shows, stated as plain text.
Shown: 50 bar
